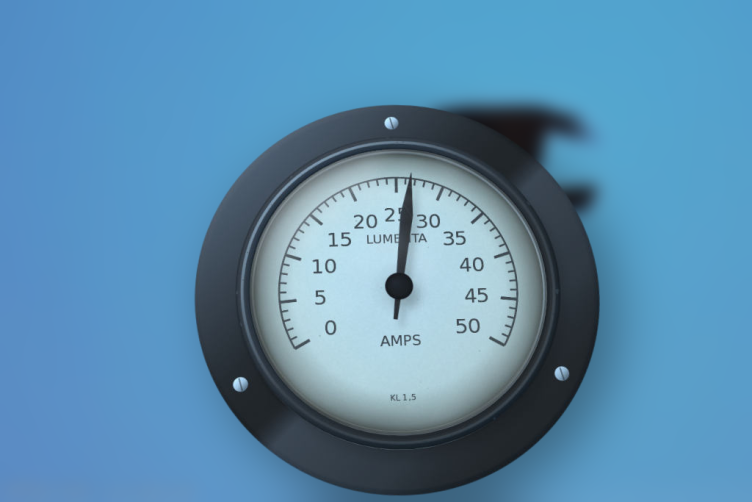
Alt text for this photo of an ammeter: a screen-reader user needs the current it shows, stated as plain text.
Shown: 26.5 A
